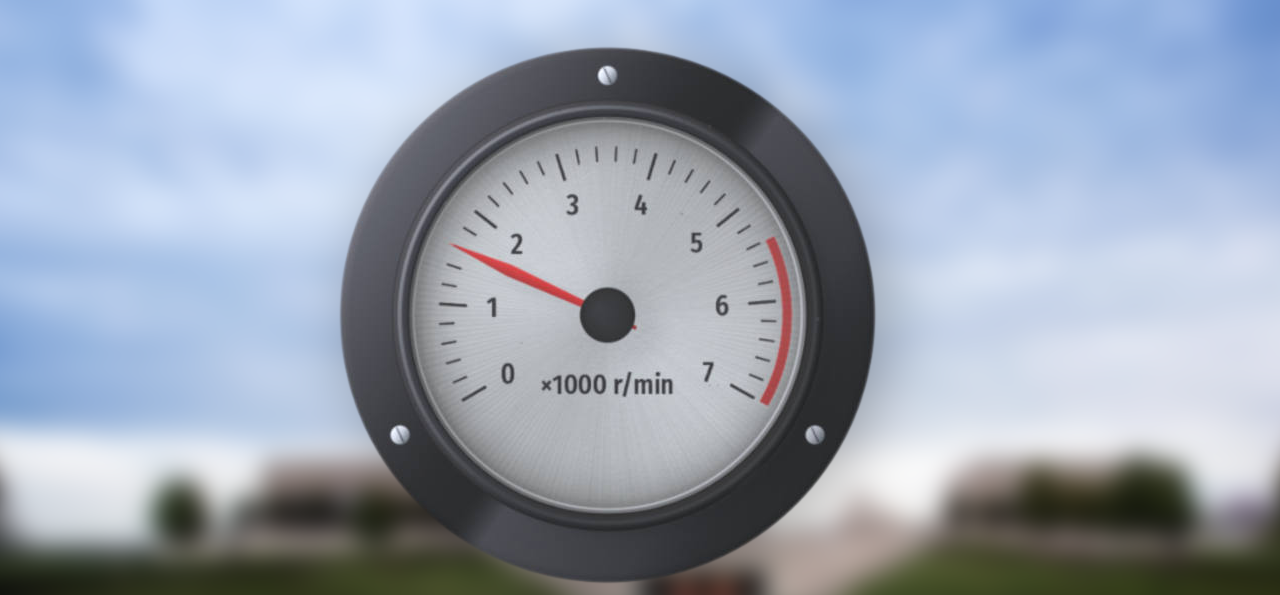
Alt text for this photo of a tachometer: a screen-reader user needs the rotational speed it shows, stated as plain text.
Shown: 1600 rpm
